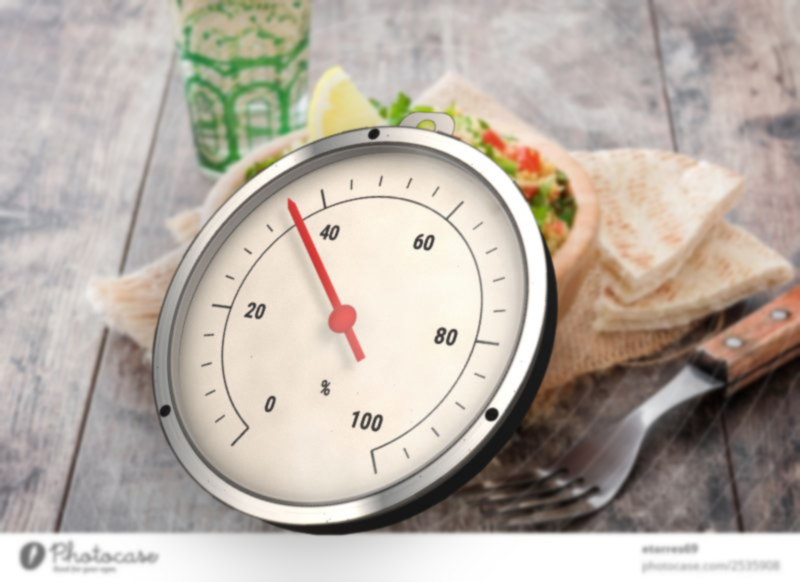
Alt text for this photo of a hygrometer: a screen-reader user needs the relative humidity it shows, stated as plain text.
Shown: 36 %
